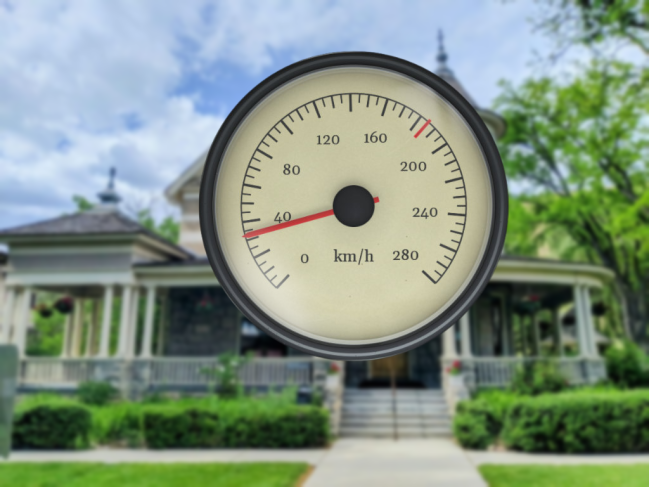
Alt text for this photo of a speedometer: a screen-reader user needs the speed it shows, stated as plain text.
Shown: 32.5 km/h
